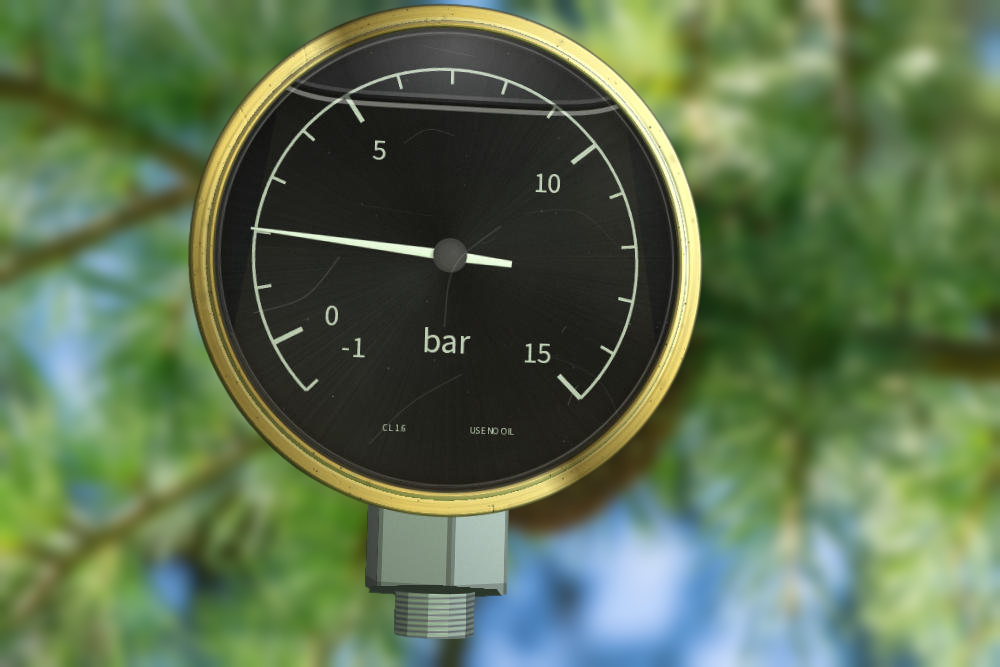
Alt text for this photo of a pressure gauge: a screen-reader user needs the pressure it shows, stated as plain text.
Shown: 2 bar
